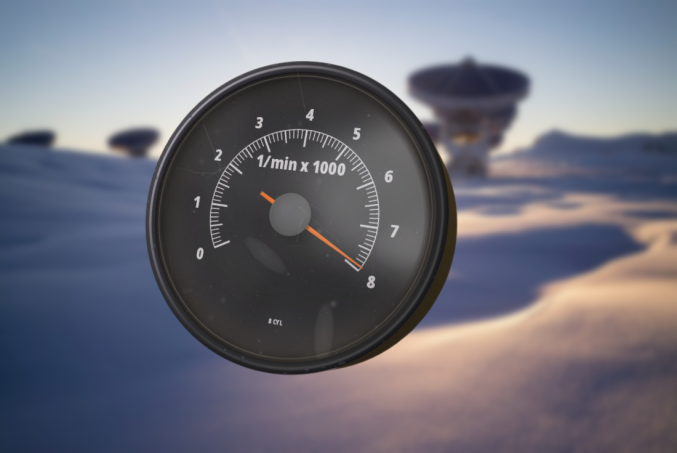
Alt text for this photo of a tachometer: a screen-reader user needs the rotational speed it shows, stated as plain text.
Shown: 7900 rpm
